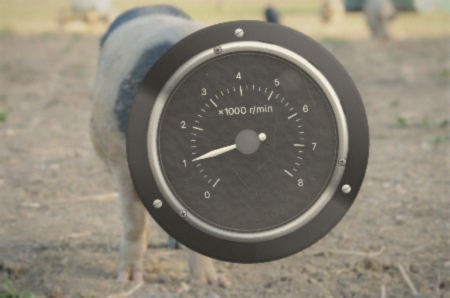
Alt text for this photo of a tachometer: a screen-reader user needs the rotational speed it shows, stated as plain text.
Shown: 1000 rpm
